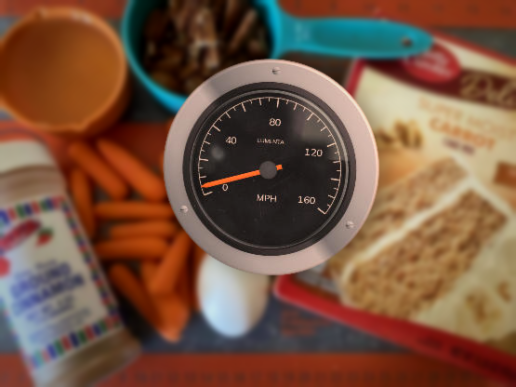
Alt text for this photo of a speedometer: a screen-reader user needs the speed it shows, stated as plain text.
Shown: 5 mph
